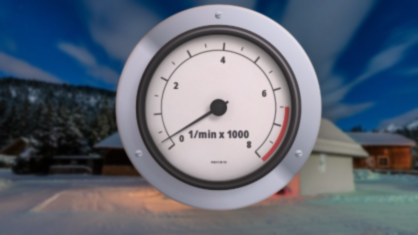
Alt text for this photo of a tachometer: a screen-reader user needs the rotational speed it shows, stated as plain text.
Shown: 250 rpm
